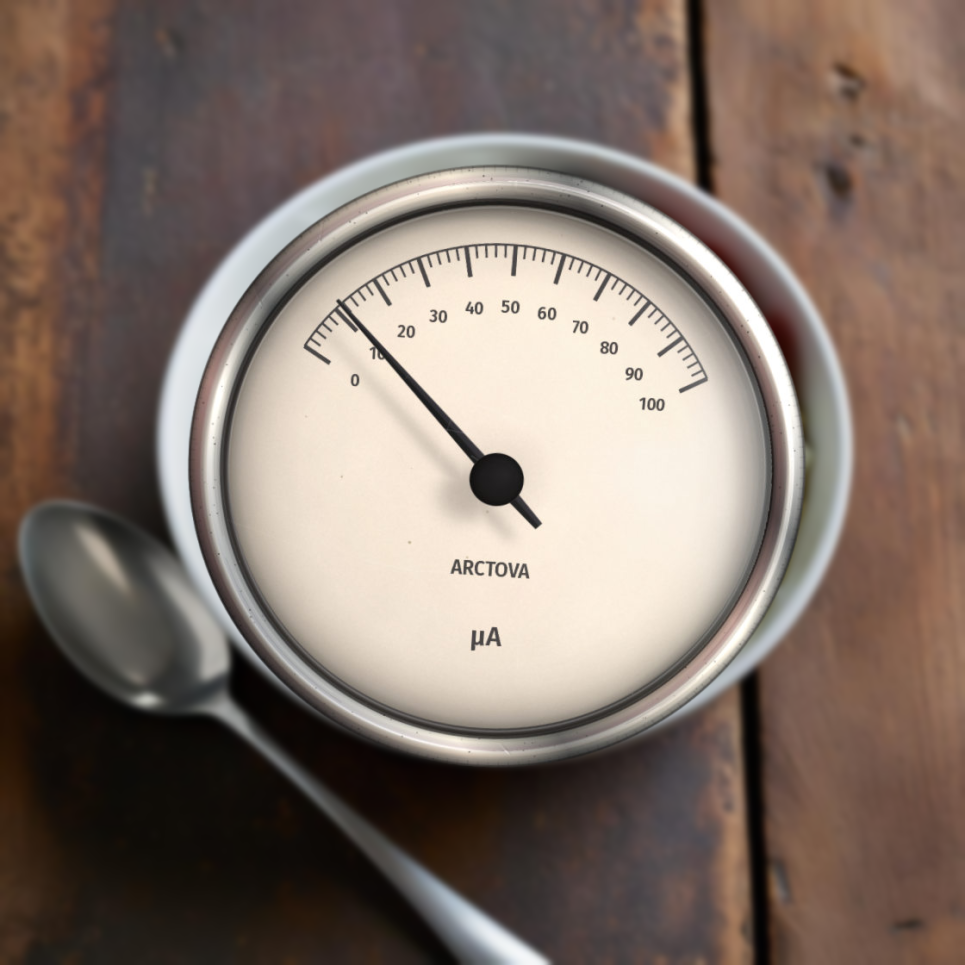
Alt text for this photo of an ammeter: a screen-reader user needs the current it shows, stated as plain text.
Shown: 12 µA
